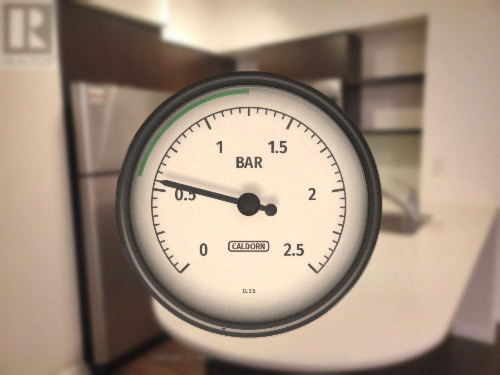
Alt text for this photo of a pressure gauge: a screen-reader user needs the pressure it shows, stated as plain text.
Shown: 0.55 bar
